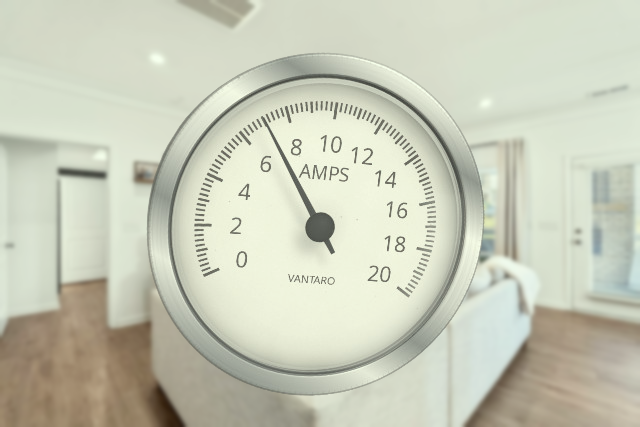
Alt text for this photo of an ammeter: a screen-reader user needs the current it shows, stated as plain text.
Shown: 7 A
